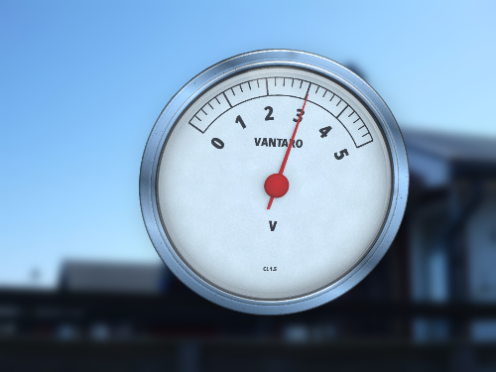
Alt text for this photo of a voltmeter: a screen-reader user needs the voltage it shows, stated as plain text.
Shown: 3 V
